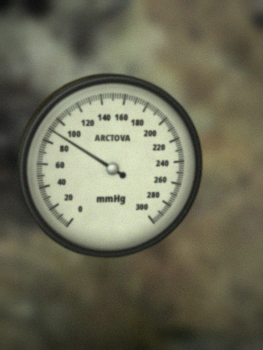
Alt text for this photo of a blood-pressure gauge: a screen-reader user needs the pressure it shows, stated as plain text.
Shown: 90 mmHg
